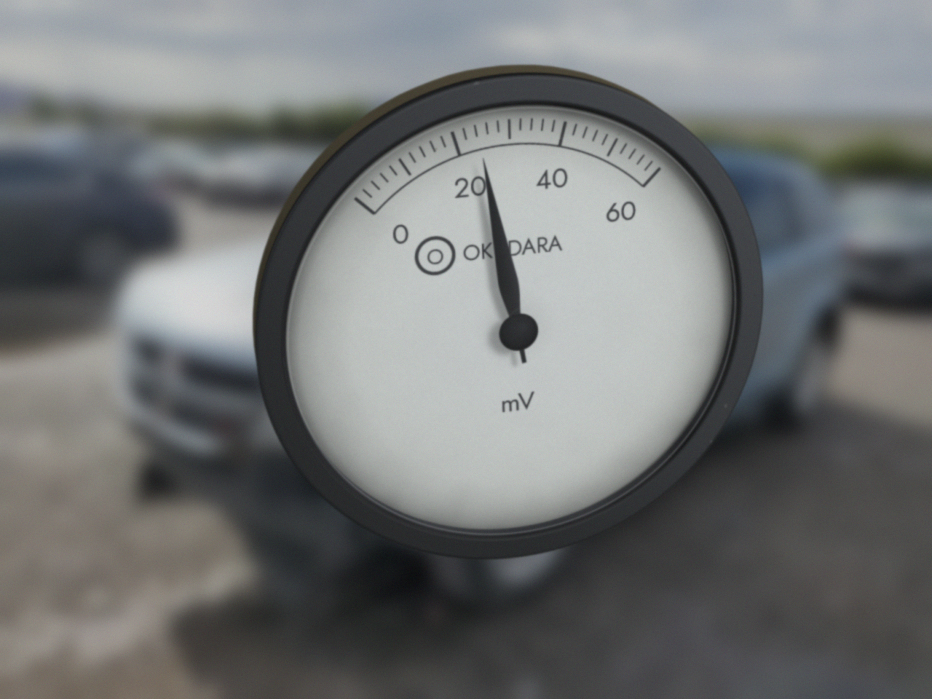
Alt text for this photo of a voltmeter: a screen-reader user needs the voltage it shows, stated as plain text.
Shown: 24 mV
